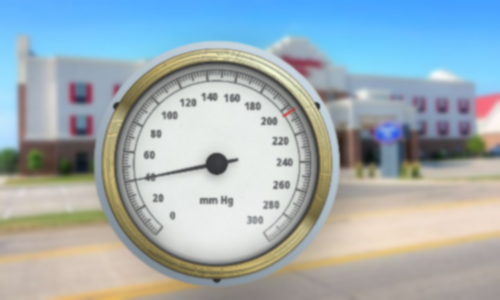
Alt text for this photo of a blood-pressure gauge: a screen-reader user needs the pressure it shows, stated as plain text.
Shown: 40 mmHg
